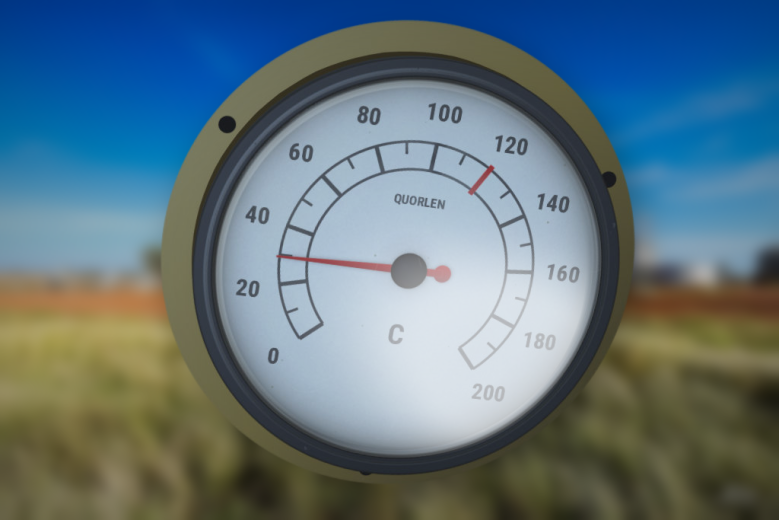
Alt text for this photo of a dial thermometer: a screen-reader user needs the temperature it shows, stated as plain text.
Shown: 30 °C
